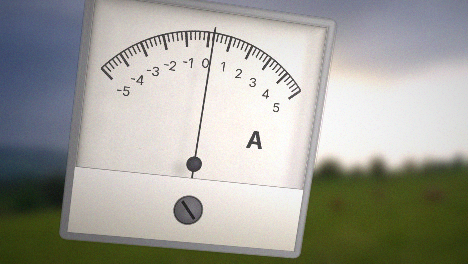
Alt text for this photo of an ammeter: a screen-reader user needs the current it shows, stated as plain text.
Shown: 0.2 A
